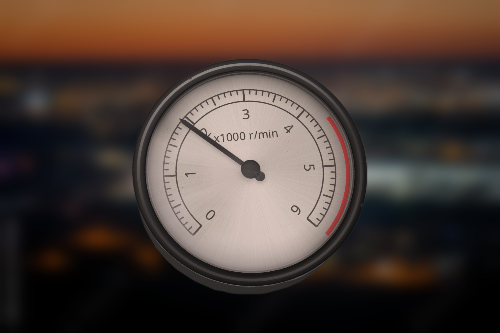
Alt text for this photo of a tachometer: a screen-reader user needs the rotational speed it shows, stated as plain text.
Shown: 1900 rpm
